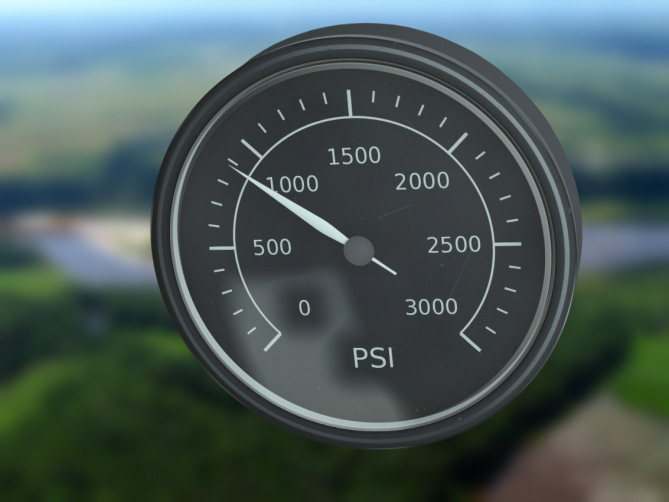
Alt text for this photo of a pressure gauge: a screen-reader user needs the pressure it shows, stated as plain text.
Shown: 900 psi
